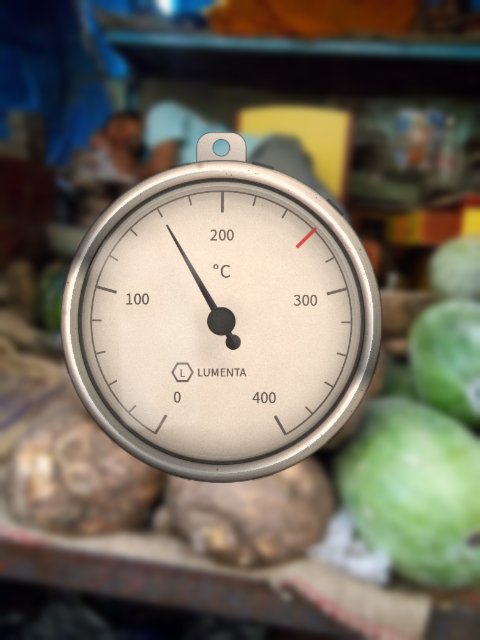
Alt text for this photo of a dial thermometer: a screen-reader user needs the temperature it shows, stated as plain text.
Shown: 160 °C
